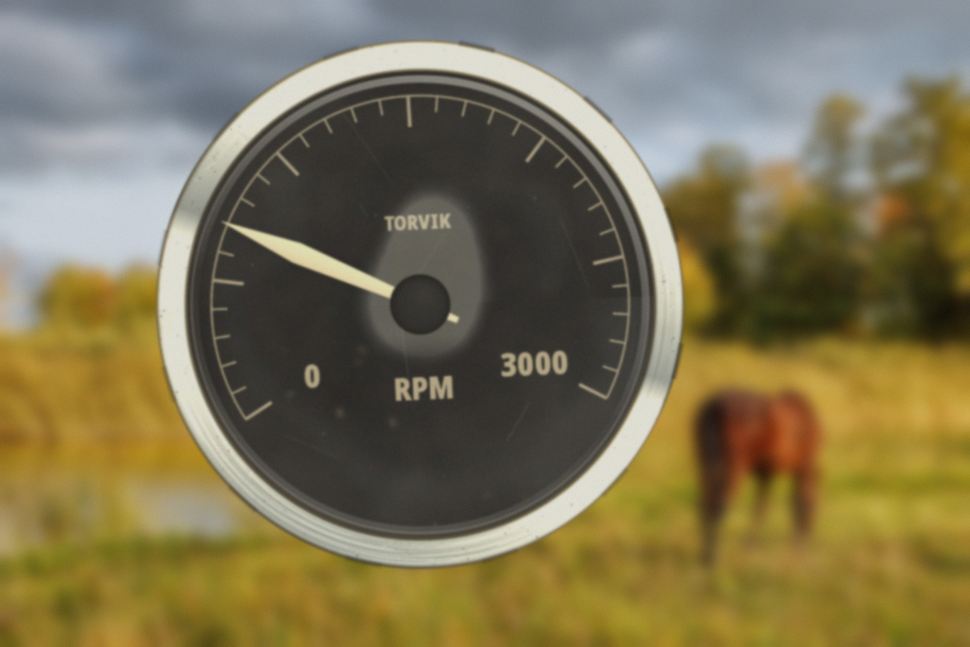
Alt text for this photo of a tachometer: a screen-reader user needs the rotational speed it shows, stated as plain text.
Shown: 700 rpm
